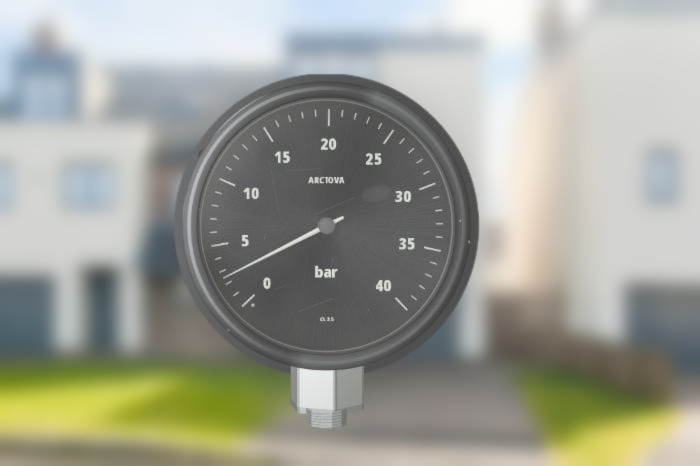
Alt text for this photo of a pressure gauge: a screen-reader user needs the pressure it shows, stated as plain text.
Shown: 2.5 bar
